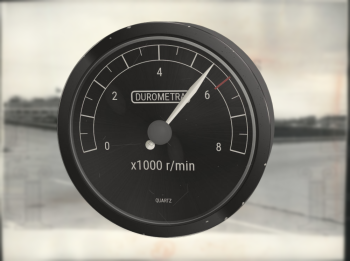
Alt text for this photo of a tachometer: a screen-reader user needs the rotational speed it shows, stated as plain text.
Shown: 5500 rpm
